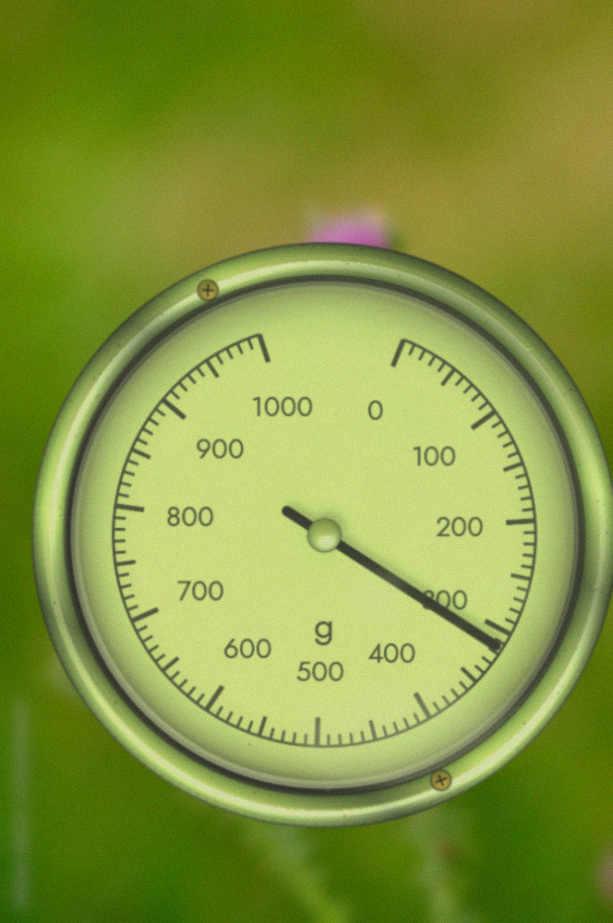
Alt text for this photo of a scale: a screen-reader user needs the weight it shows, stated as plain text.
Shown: 315 g
